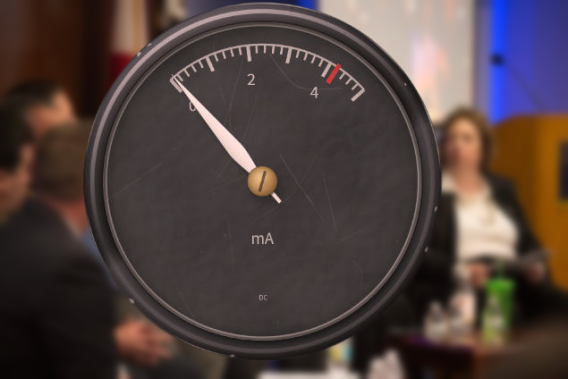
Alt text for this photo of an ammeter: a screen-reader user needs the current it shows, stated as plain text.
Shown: 0.1 mA
